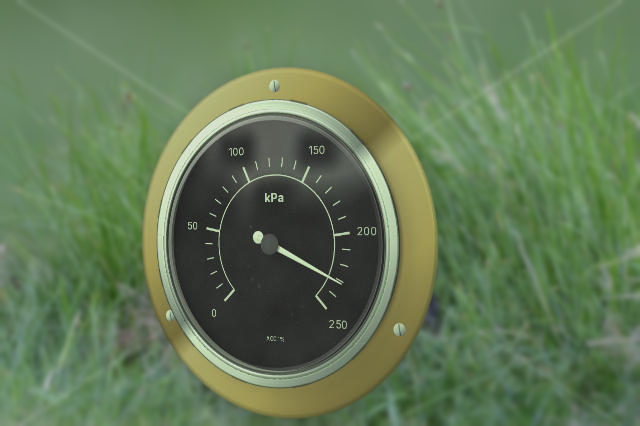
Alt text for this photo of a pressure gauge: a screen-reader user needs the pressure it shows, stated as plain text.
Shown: 230 kPa
